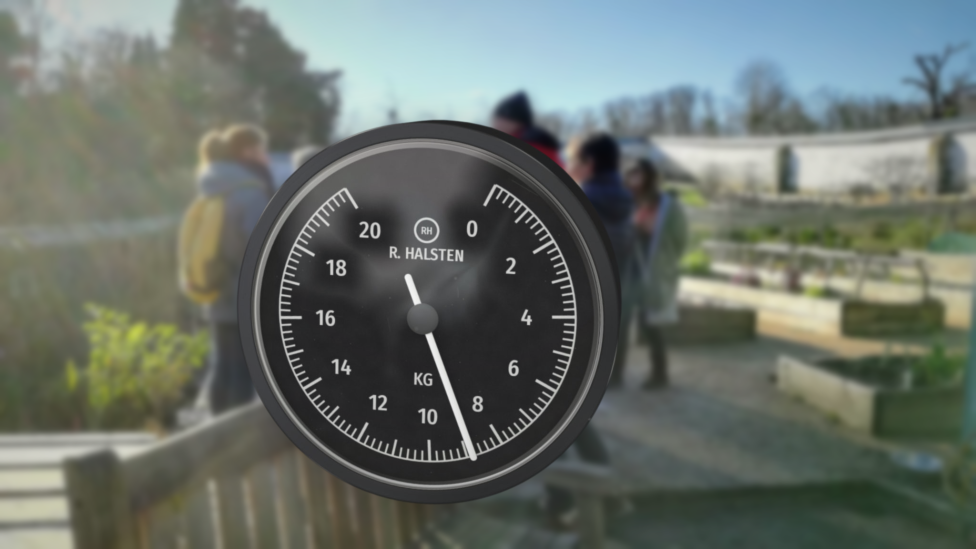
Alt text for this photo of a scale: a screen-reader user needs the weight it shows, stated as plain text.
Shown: 8.8 kg
